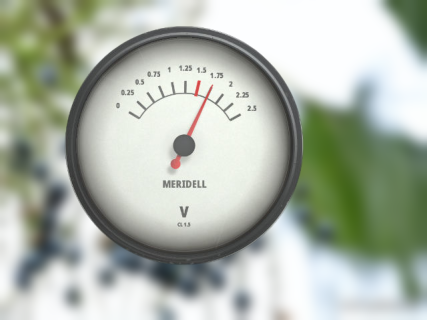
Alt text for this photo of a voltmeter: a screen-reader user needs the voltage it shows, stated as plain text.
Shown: 1.75 V
